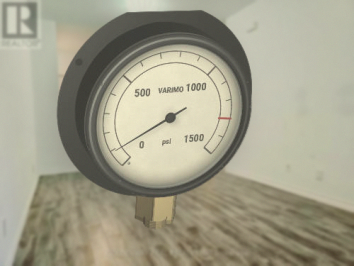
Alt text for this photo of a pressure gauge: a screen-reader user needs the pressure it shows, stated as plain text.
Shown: 100 psi
